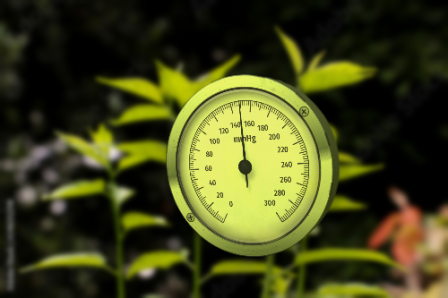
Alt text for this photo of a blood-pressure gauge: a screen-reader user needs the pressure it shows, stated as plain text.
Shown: 150 mmHg
